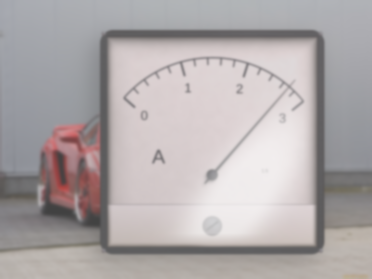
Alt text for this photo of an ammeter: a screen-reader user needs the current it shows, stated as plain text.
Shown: 2.7 A
